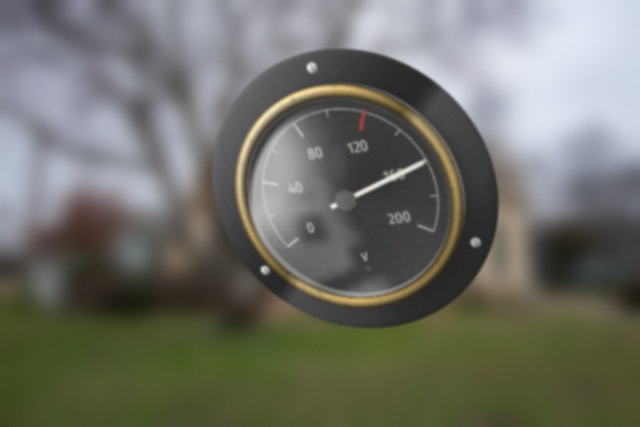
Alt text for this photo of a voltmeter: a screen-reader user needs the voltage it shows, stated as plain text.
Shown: 160 V
